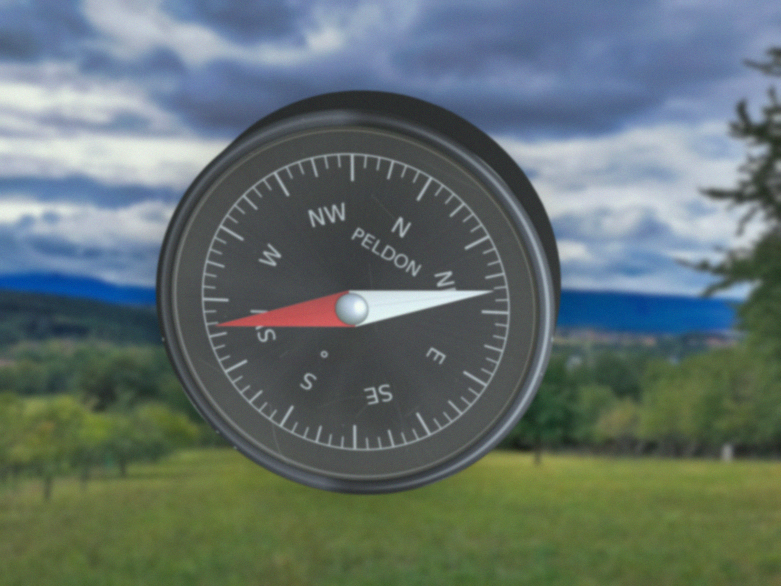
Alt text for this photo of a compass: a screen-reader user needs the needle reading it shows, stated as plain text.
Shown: 230 °
